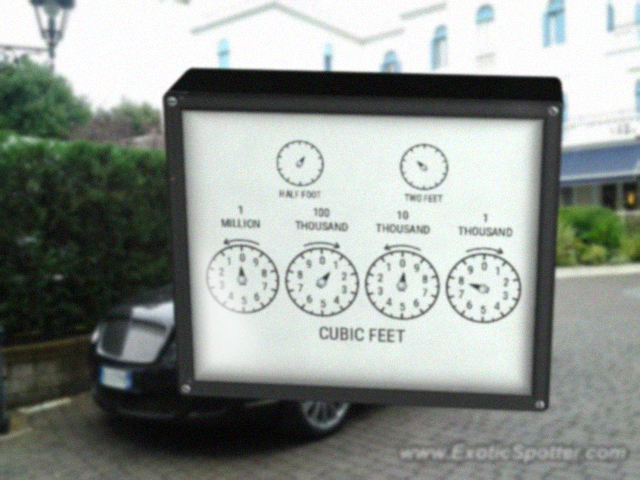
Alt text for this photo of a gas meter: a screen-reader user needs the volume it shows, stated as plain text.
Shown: 9800 ft³
